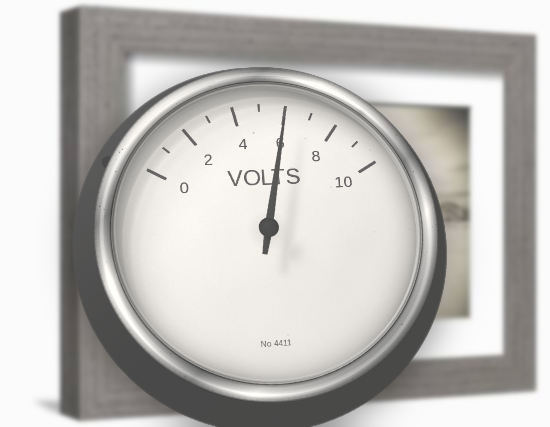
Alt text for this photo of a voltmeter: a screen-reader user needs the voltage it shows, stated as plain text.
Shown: 6 V
